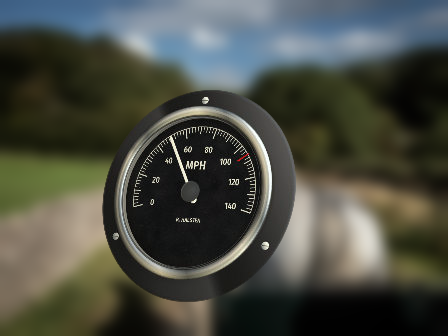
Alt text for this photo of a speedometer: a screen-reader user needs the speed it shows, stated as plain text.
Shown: 50 mph
